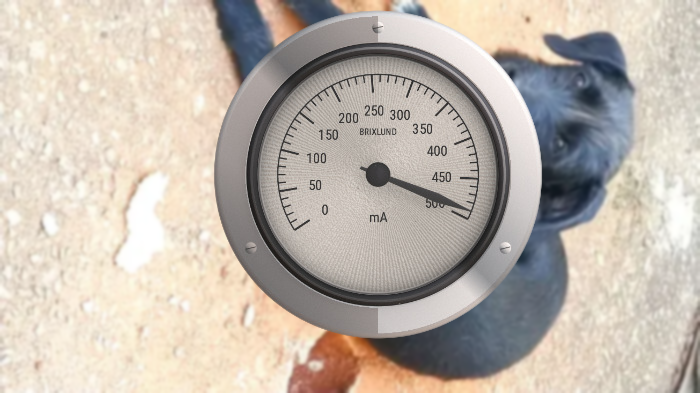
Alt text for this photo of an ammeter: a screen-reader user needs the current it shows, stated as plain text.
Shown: 490 mA
